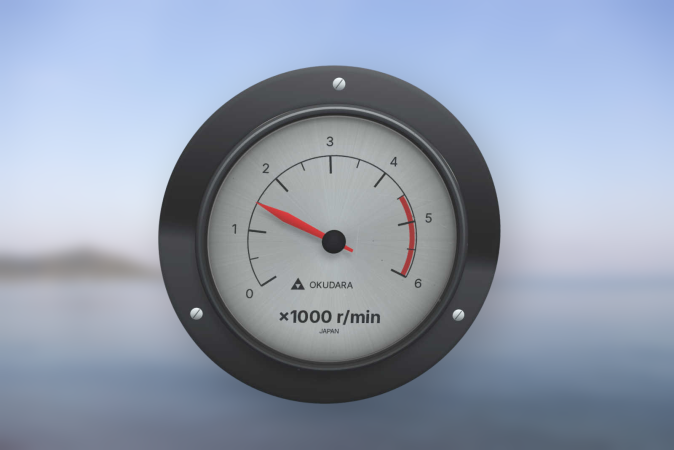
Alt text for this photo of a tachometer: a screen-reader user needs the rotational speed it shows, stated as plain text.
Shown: 1500 rpm
